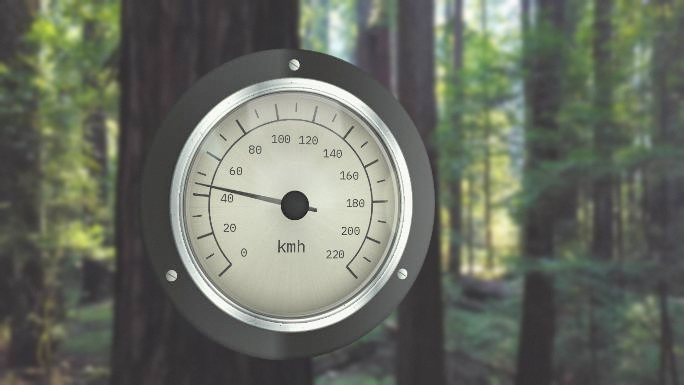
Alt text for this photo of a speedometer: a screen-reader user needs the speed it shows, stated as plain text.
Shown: 45 km/h
